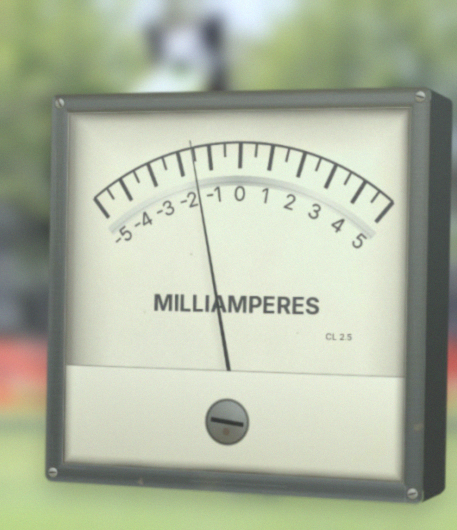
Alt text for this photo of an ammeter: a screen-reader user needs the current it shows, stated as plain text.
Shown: -1.5 mA
